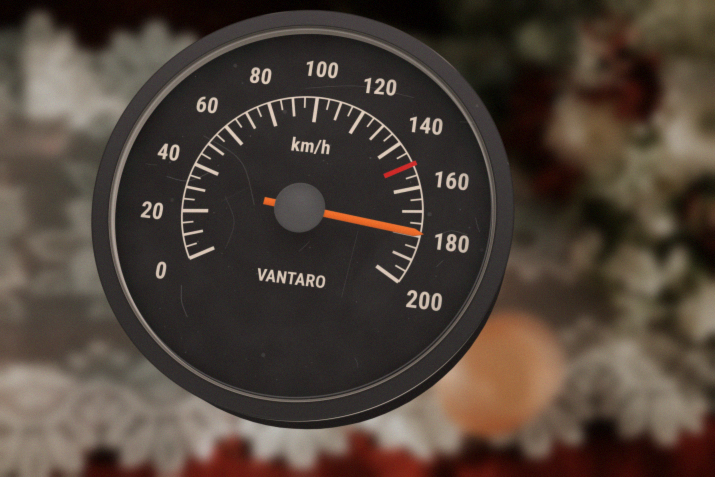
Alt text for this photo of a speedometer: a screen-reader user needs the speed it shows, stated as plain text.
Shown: 180 km/h
